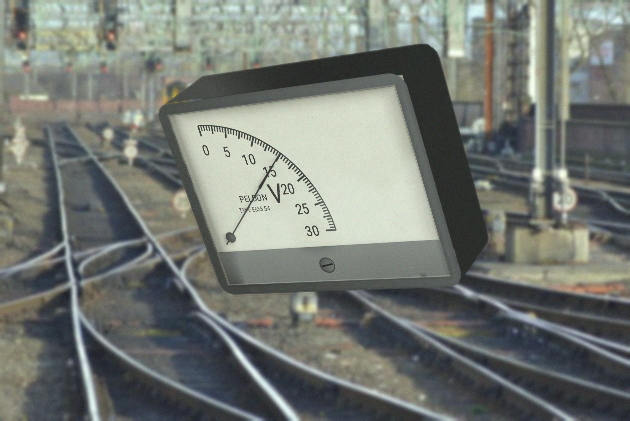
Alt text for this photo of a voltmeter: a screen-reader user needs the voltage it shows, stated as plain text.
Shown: 15 V
